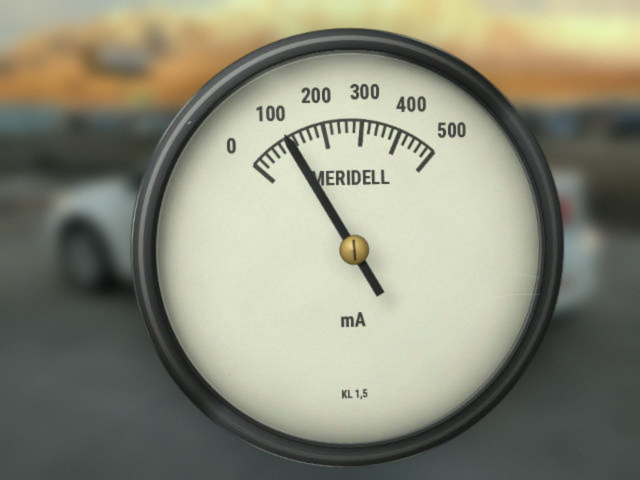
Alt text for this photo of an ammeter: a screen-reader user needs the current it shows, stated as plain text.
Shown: 100 mA
